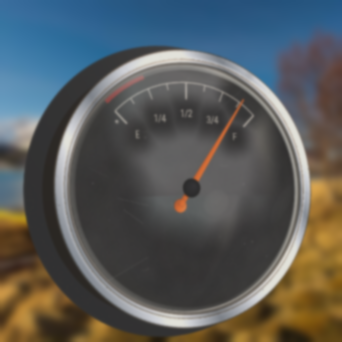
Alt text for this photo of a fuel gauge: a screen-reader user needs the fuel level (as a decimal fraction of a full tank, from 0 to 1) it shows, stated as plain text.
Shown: 0.875
